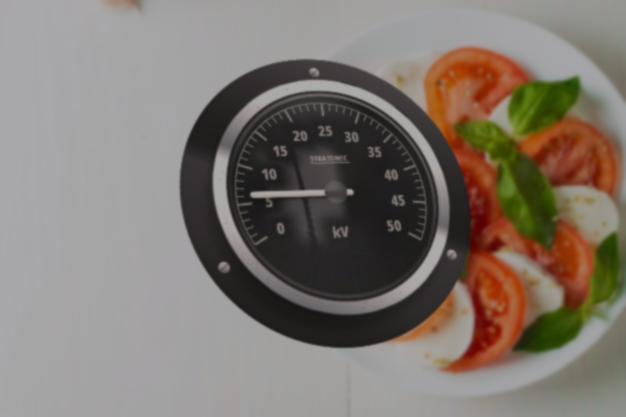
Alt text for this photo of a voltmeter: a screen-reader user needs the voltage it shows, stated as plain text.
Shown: 6 kV
